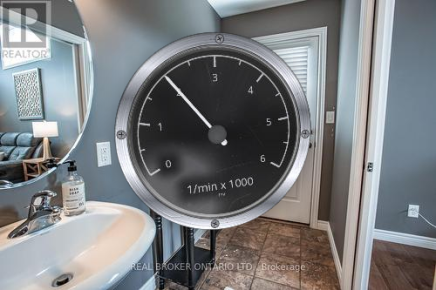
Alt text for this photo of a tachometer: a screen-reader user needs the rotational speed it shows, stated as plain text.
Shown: 2000 rpm
